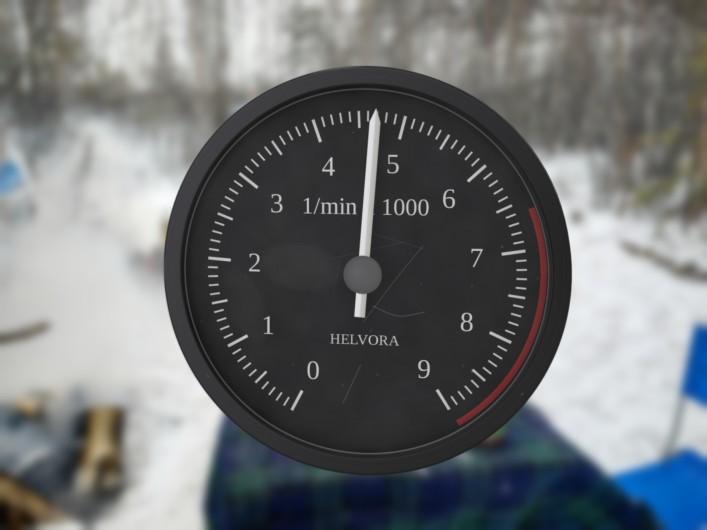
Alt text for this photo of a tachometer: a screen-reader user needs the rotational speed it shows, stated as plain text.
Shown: 4700 rpm
